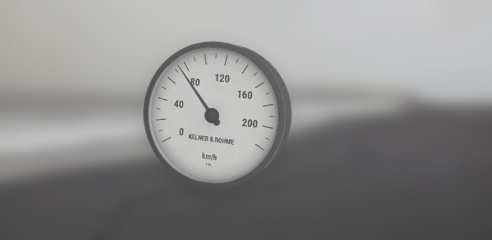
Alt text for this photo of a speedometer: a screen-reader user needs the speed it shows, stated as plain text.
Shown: 75 km/h
